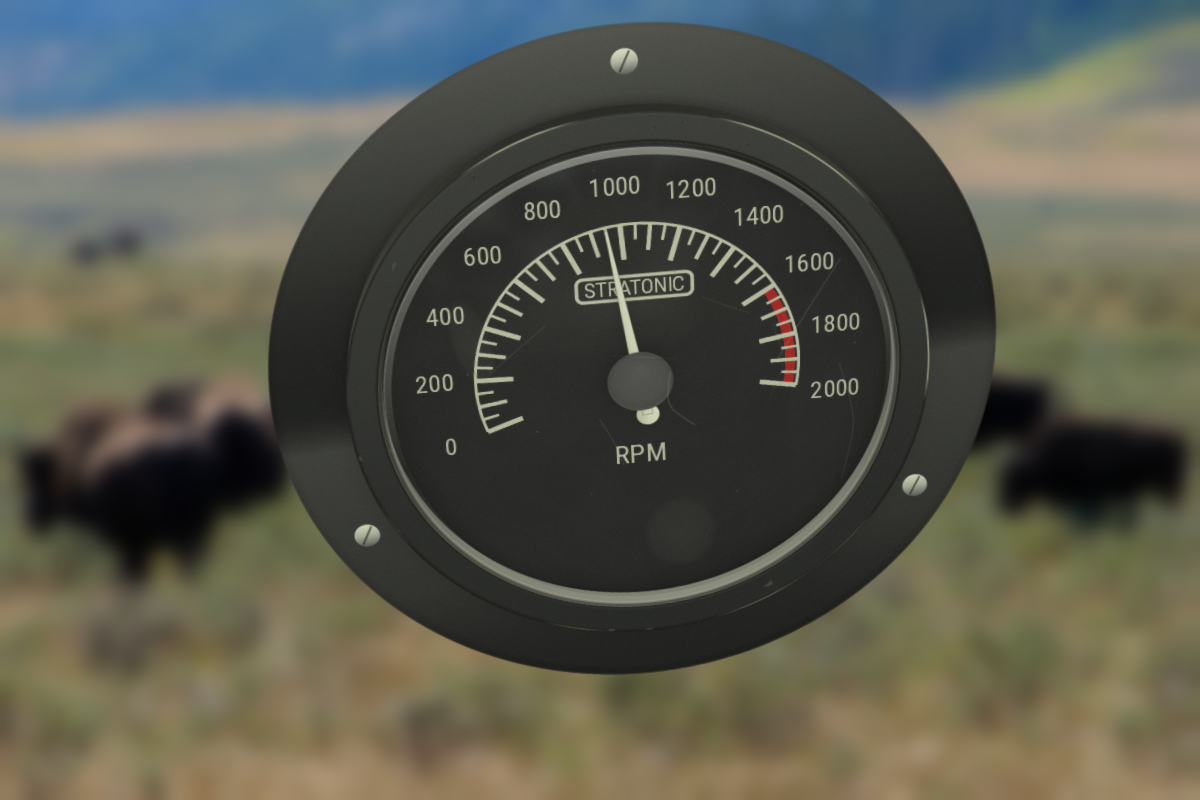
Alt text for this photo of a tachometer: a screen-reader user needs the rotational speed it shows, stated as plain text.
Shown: 950 rpm
